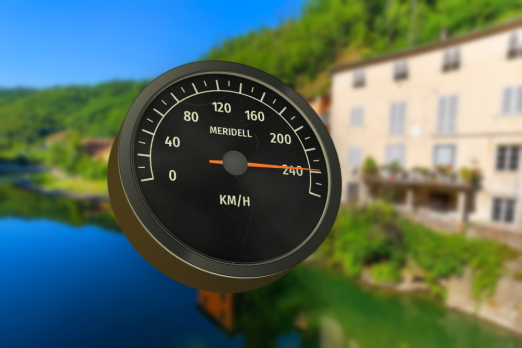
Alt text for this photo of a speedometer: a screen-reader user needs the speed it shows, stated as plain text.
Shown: 240 km/h
